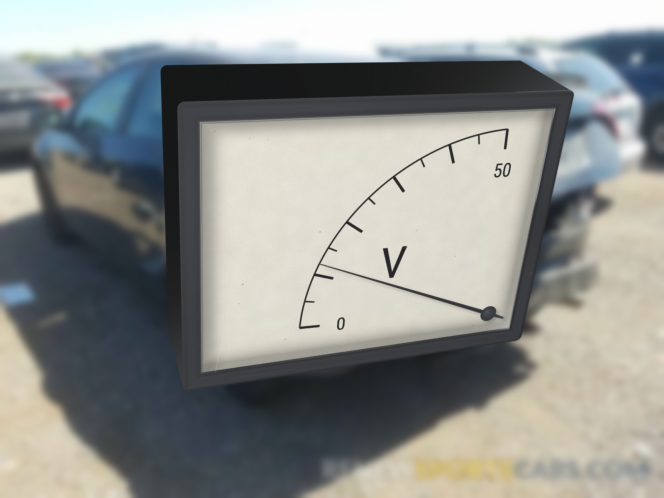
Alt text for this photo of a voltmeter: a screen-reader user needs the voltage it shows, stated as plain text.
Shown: 12.5 V
